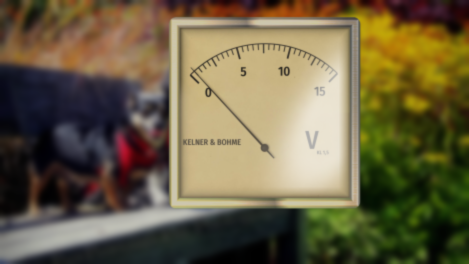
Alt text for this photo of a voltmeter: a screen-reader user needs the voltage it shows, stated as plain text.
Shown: 0.5 V
